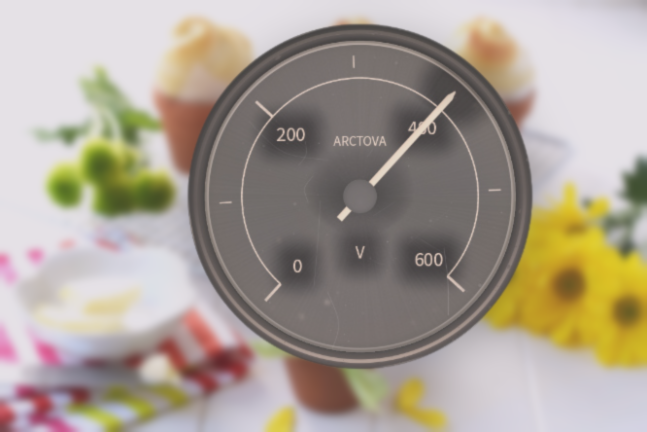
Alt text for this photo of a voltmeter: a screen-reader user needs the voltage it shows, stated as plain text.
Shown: 400 V
